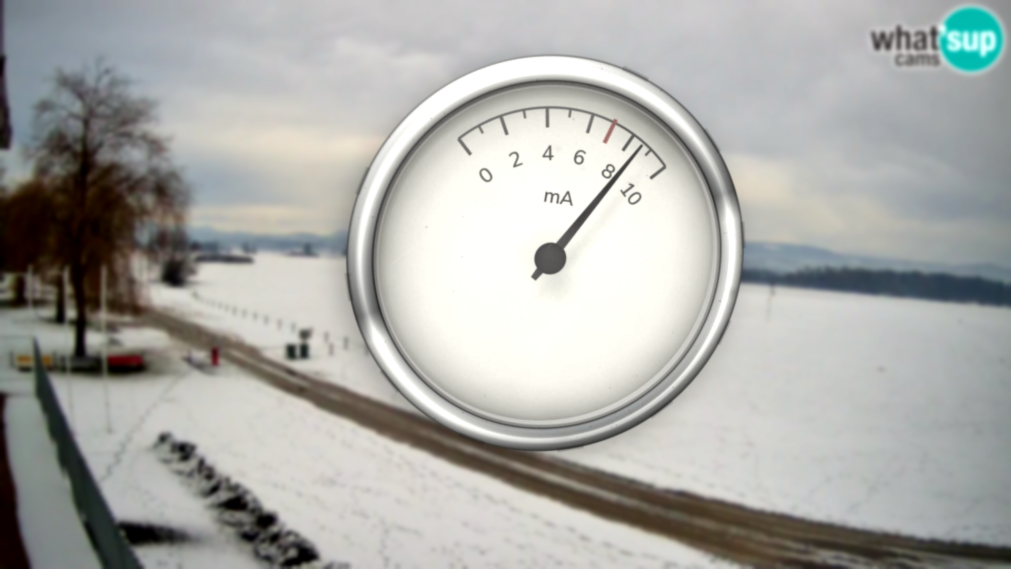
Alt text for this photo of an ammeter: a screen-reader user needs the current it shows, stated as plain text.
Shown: 8.5 mA
